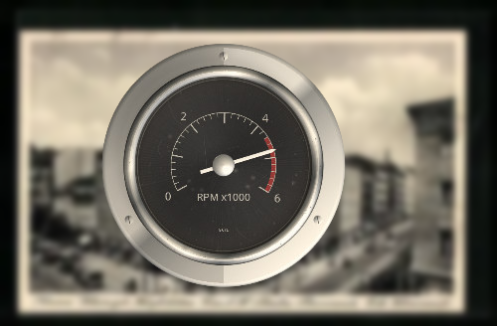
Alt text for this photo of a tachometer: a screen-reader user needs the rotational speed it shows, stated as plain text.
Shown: 4800 rpm
